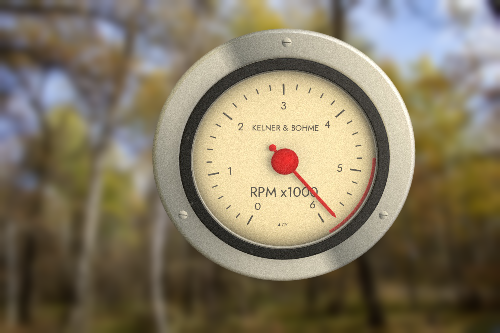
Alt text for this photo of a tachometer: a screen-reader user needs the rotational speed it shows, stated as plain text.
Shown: 5800 rpm
